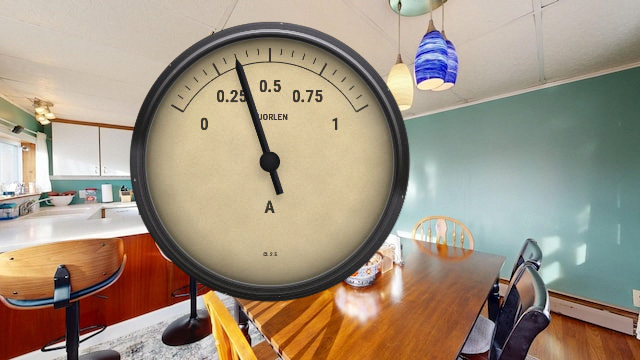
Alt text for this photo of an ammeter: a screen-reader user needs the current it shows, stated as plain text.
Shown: 0.35 A
